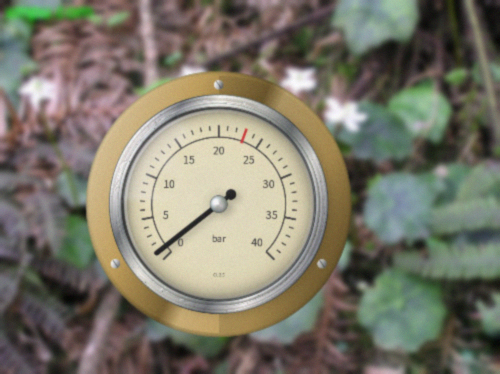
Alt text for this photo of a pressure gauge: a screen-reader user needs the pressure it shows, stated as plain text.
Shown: 1 bar
